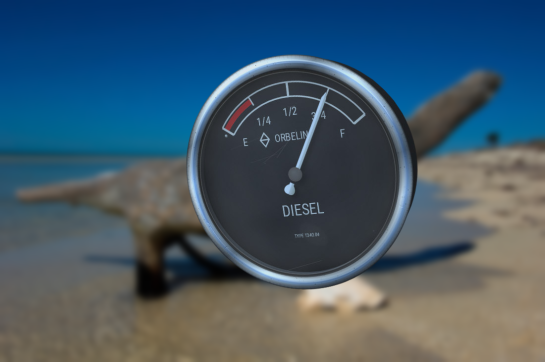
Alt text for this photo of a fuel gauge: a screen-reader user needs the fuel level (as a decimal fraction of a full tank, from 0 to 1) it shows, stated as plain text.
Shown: 0.75
